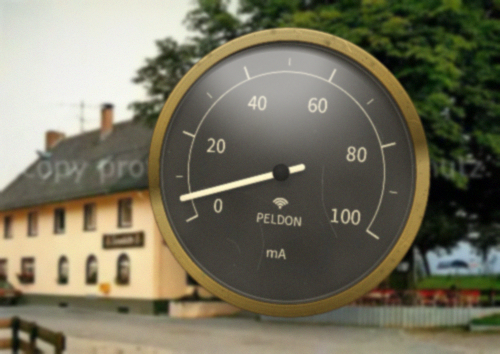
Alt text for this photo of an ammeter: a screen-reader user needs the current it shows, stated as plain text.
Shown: 5 mA
